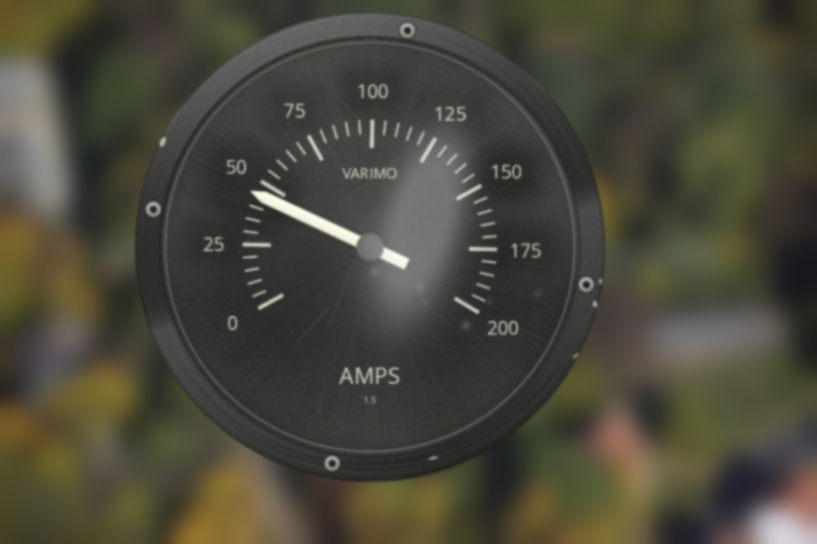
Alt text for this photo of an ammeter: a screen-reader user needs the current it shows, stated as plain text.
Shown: 45 A
